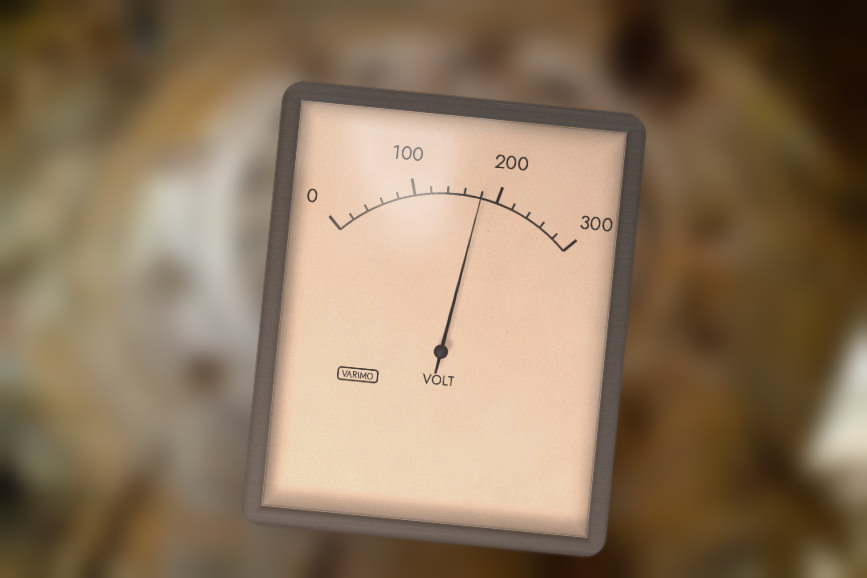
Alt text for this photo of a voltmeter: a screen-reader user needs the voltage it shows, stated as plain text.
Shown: 180 V
